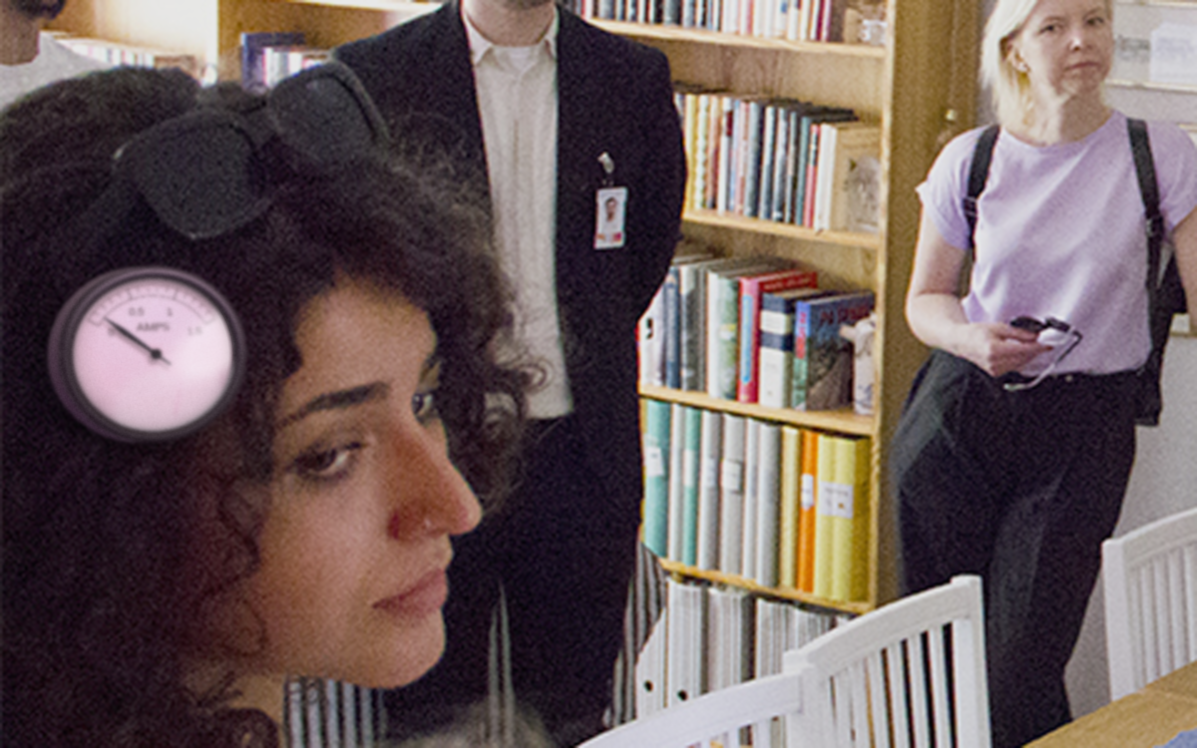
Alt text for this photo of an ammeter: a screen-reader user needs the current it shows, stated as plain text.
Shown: 0.1 A
